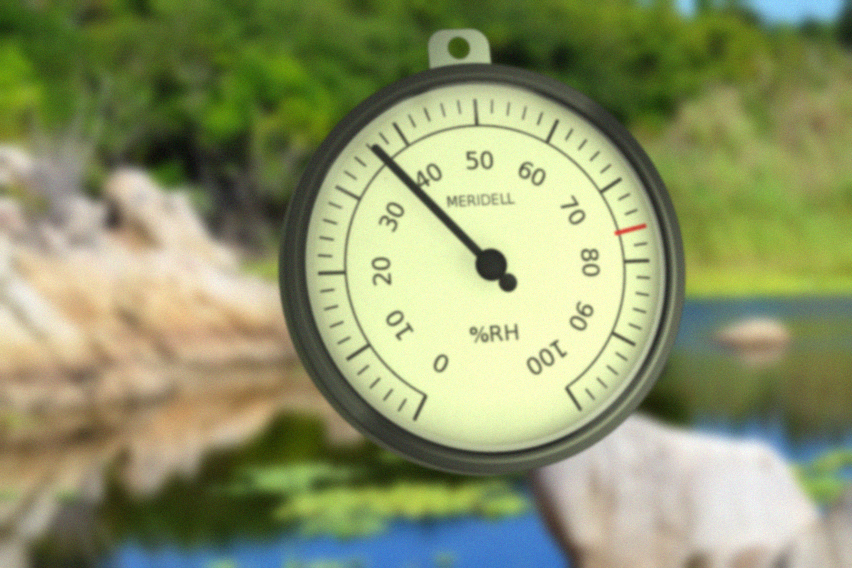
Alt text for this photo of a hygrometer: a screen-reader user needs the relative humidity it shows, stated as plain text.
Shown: 36 %
